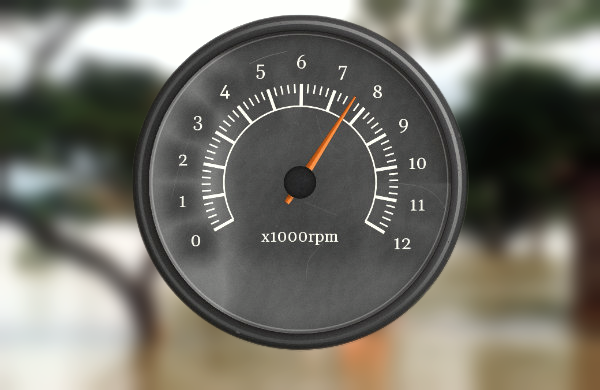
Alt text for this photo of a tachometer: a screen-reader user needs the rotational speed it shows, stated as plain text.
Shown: 7600 rpm
